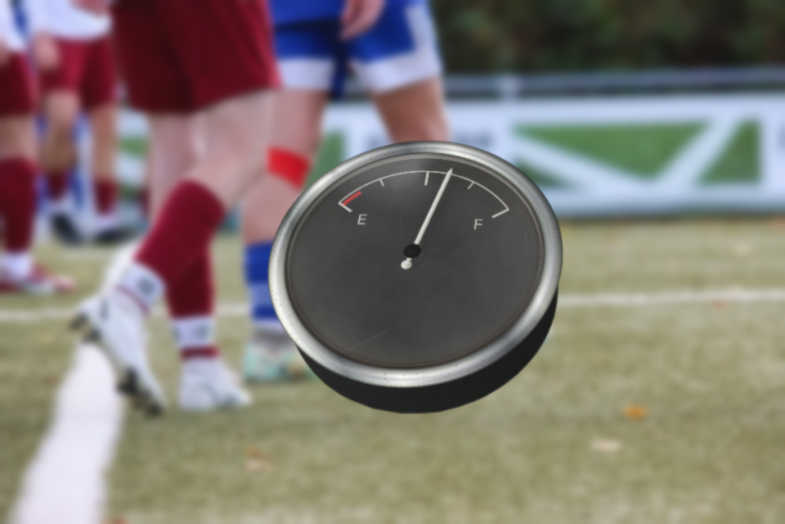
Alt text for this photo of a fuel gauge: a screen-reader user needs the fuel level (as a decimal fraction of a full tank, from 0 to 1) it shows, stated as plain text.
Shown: 0.625
